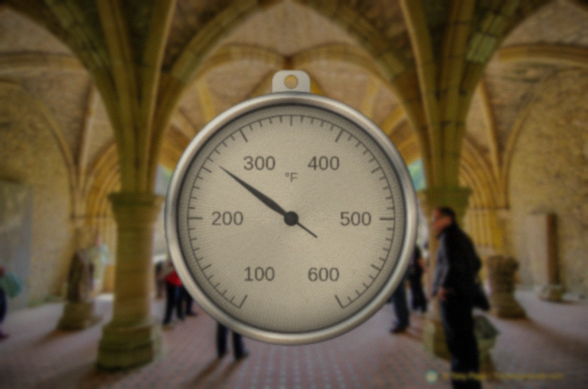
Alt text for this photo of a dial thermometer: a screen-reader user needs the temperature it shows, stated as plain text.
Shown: 260 °F
